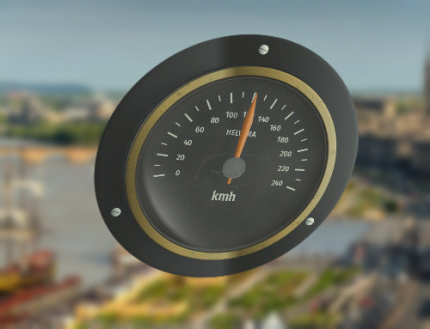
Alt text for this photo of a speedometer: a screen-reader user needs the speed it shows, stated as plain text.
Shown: 120 km/h
